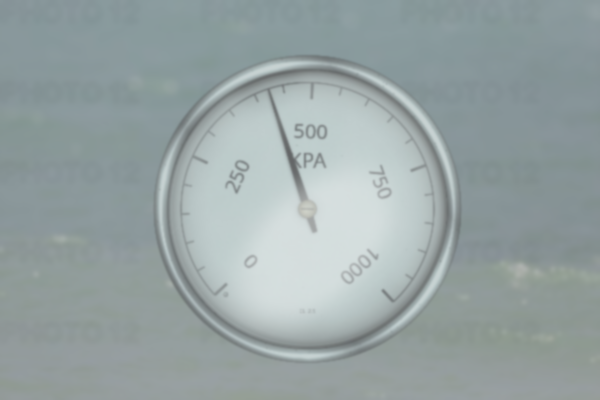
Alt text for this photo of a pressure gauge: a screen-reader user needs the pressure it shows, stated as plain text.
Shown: 425 kPa
